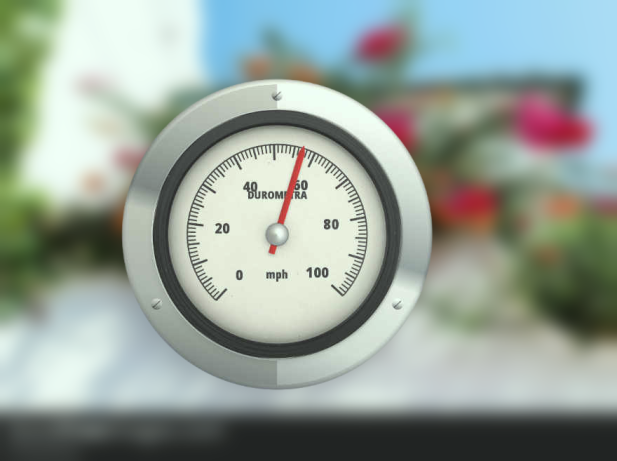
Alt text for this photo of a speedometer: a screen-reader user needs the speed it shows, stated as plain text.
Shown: 57 mph
